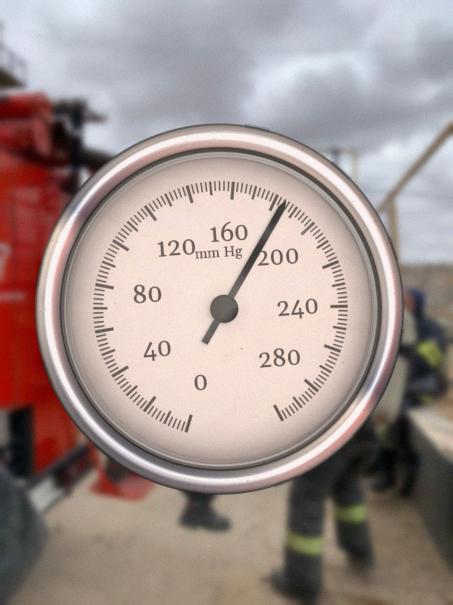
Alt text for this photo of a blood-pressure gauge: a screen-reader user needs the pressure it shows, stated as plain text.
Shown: 184 mmHg
